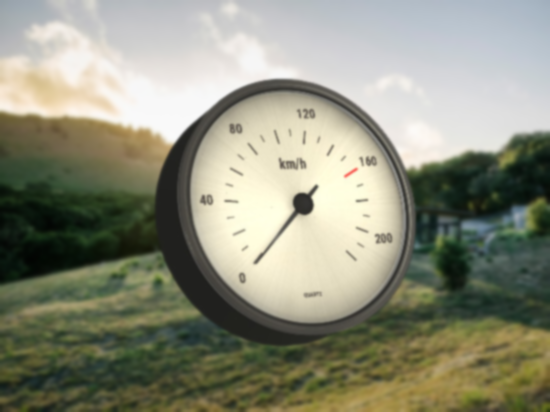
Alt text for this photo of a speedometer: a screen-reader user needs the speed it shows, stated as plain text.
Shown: 0 km/h
